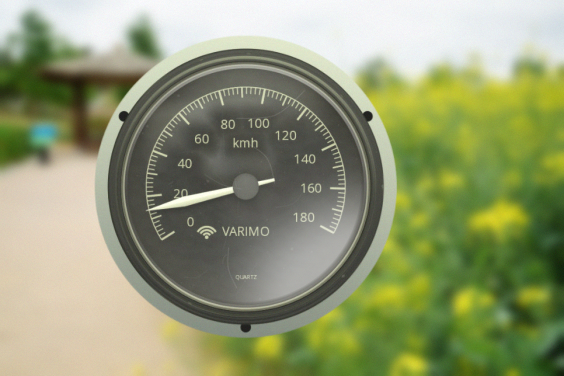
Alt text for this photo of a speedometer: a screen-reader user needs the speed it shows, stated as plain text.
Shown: 14 km/h
